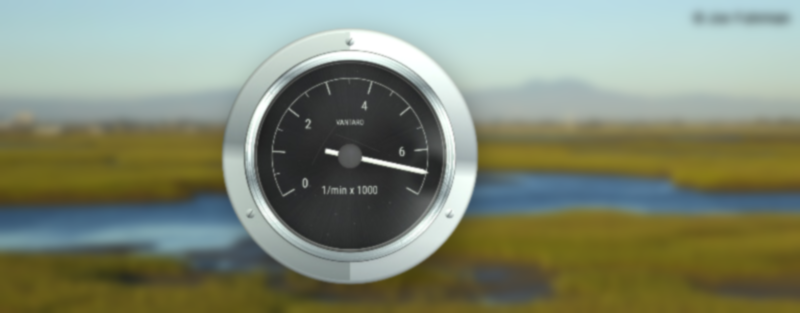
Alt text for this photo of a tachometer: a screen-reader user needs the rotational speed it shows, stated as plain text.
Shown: 6500 rpm
